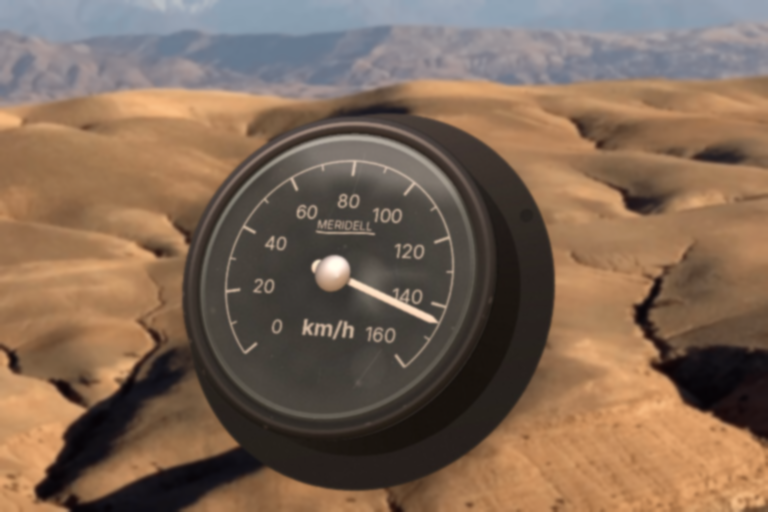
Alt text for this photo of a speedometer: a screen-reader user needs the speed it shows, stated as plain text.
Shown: 145 km/h
